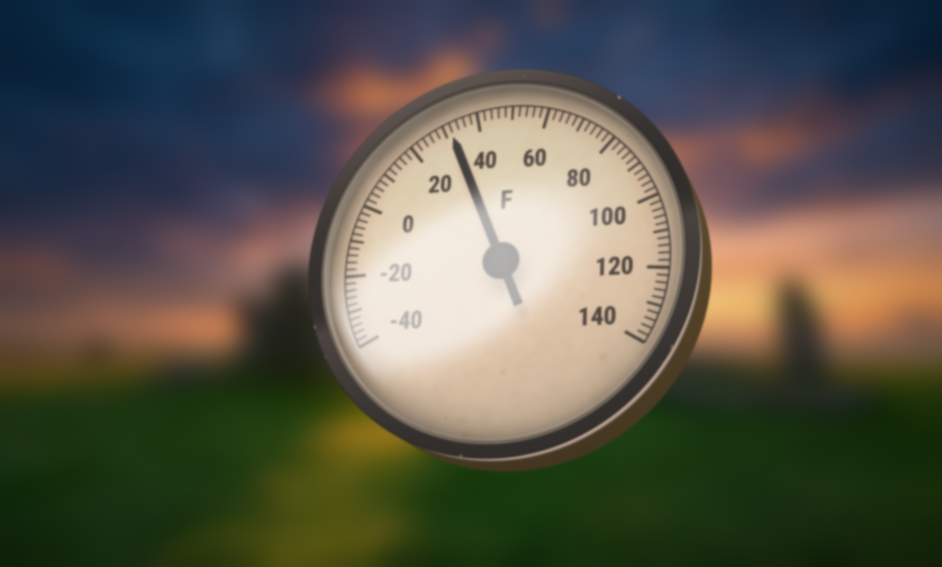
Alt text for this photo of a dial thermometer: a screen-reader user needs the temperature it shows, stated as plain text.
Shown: 32 °F
